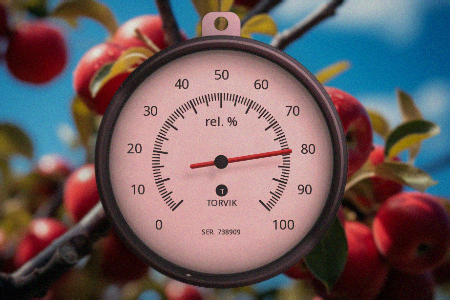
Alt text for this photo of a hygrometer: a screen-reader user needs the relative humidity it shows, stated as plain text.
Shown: 80 %
